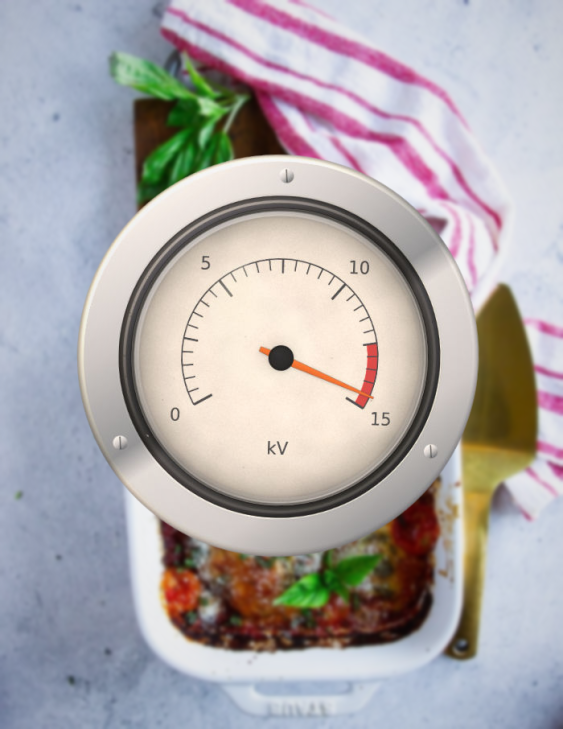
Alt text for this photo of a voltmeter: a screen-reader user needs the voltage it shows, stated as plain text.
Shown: 14.5 kV
